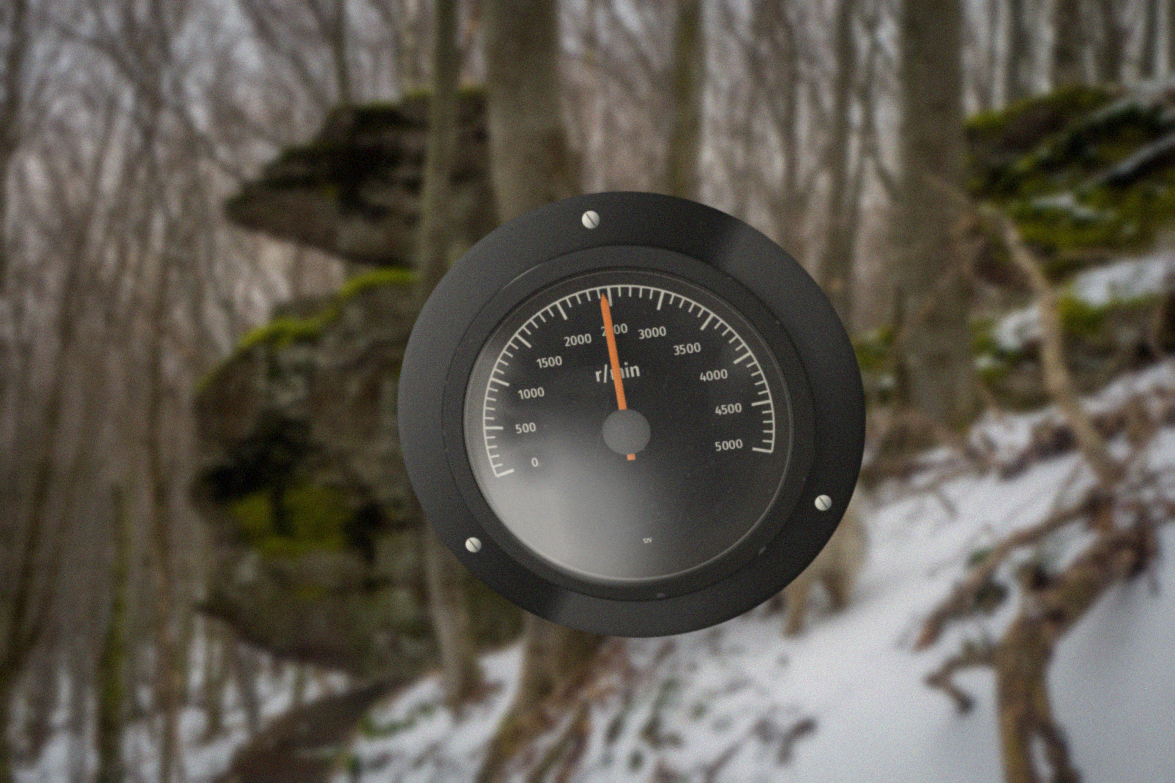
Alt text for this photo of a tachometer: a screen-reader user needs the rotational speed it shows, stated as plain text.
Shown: 2450 rpm
